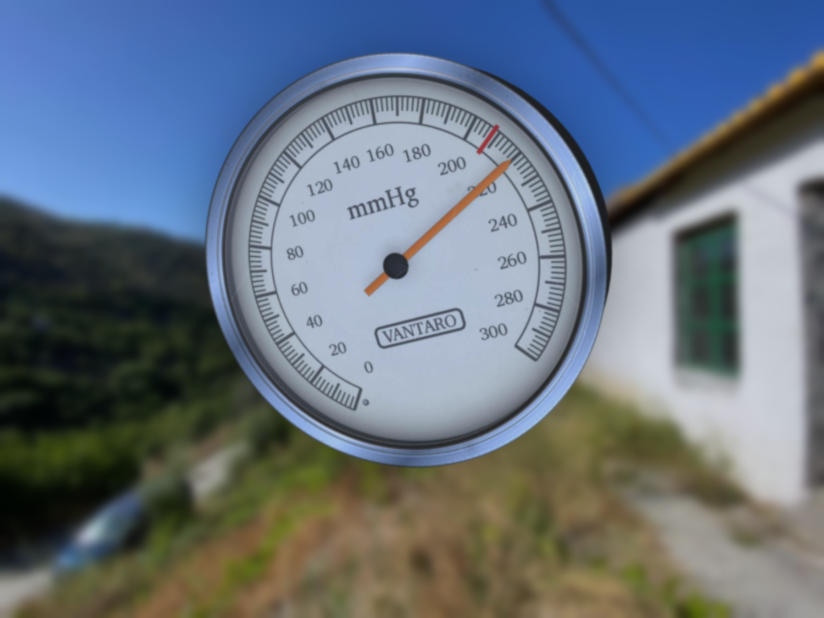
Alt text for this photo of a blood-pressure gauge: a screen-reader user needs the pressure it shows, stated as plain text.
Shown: 220 mmHg
